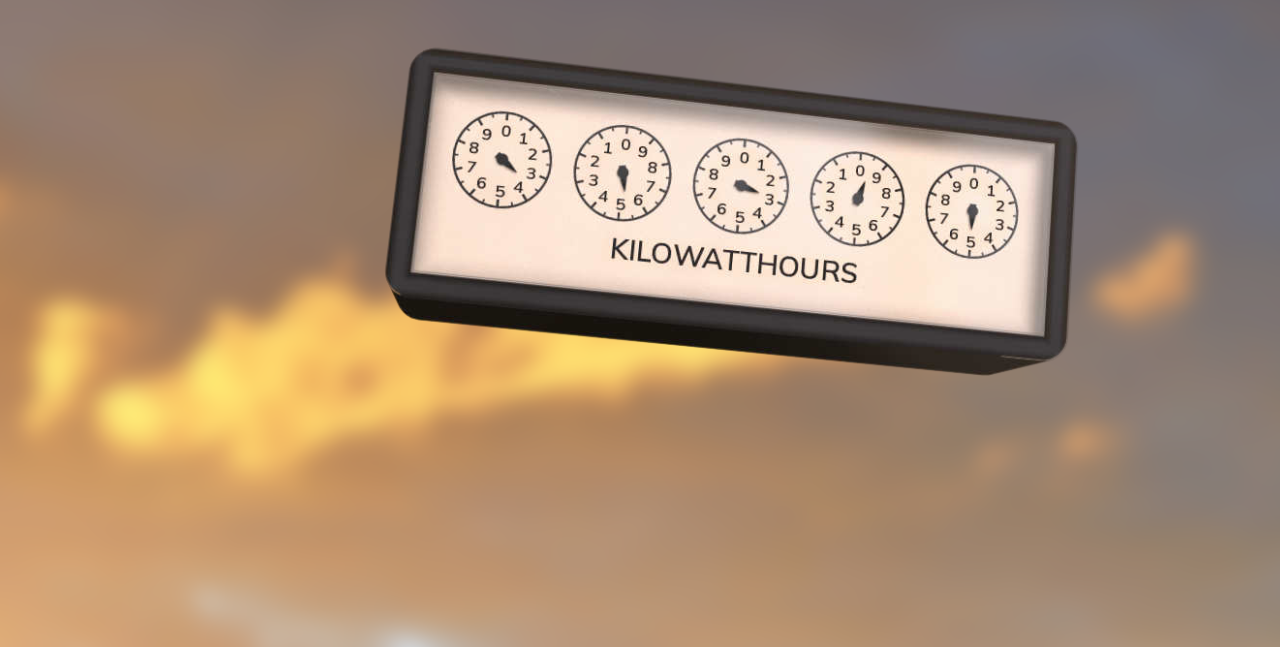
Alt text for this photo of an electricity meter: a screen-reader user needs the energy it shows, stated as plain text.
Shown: 35295 kWh
